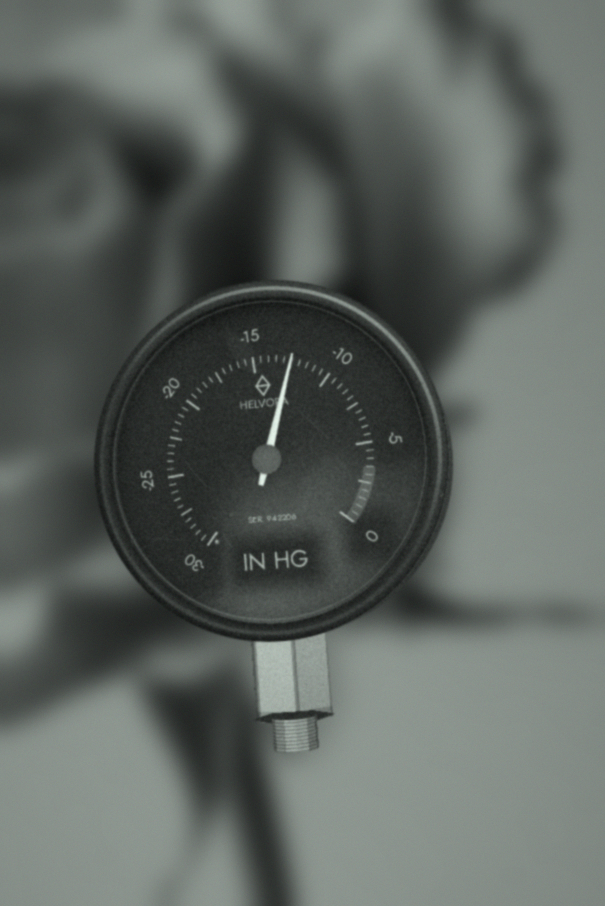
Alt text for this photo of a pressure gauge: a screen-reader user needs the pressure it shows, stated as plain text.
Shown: -12.5 inHg
